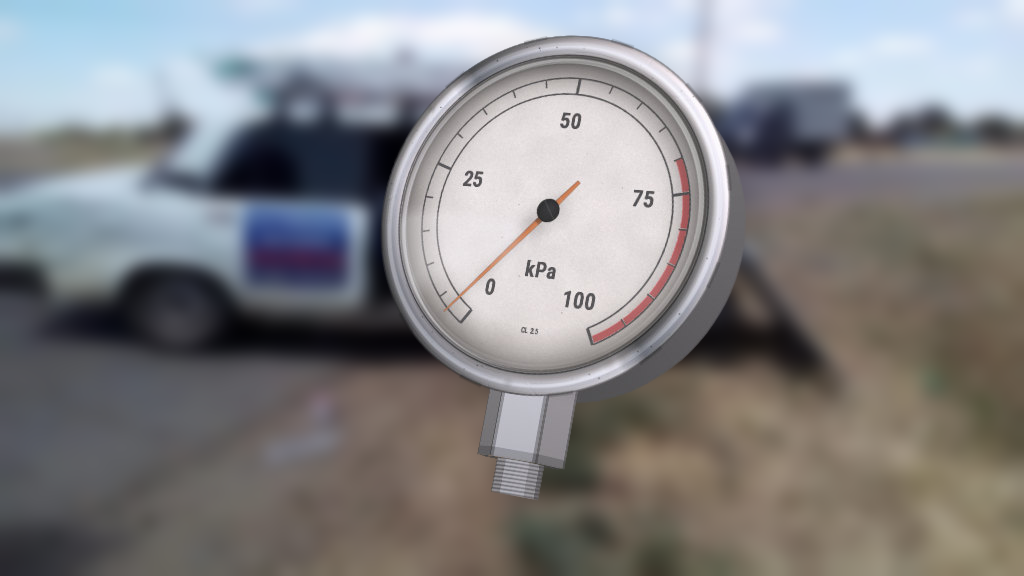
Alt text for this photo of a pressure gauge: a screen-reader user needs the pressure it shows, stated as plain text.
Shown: 2.5 kPa
